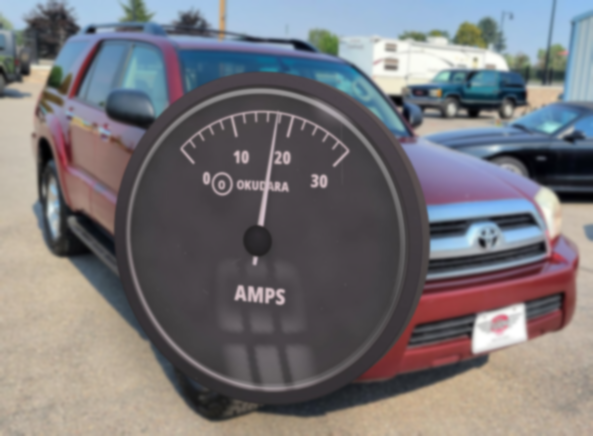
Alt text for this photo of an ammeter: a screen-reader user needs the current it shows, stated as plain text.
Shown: 18 A
